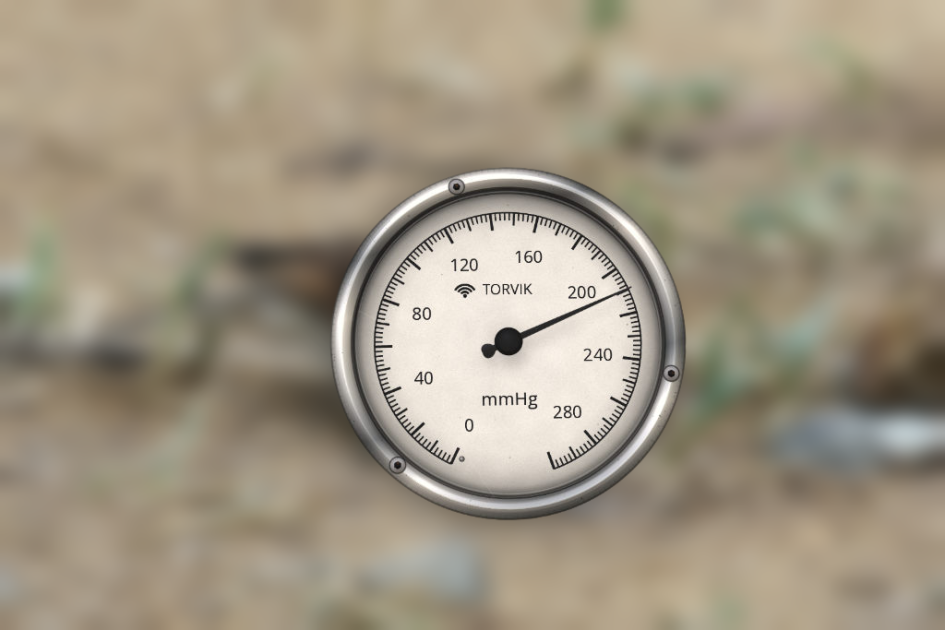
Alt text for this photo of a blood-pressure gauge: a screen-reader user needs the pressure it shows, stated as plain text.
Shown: 210 mmHg
